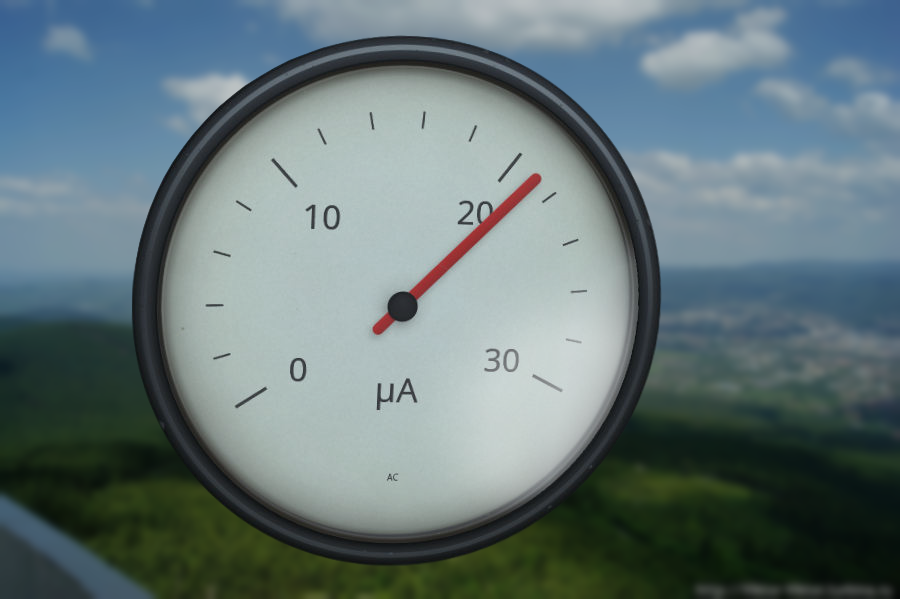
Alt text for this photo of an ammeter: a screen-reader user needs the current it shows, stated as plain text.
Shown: 21 µA
